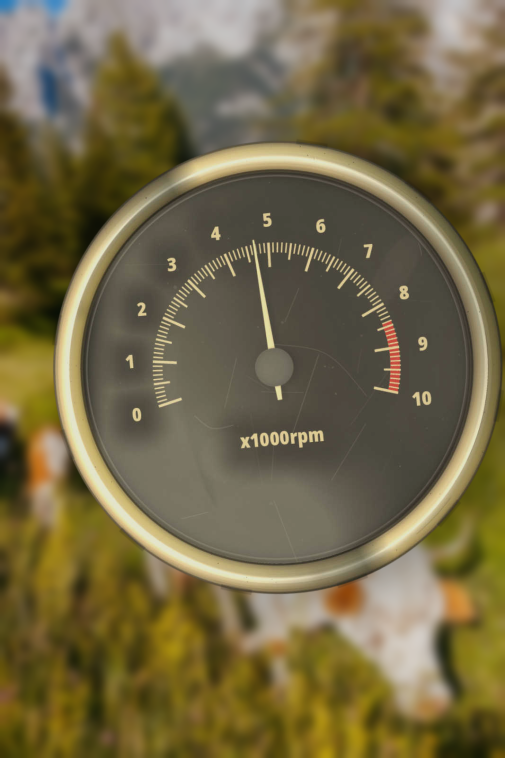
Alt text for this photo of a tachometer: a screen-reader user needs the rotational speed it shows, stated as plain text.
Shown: 4700 rpm
